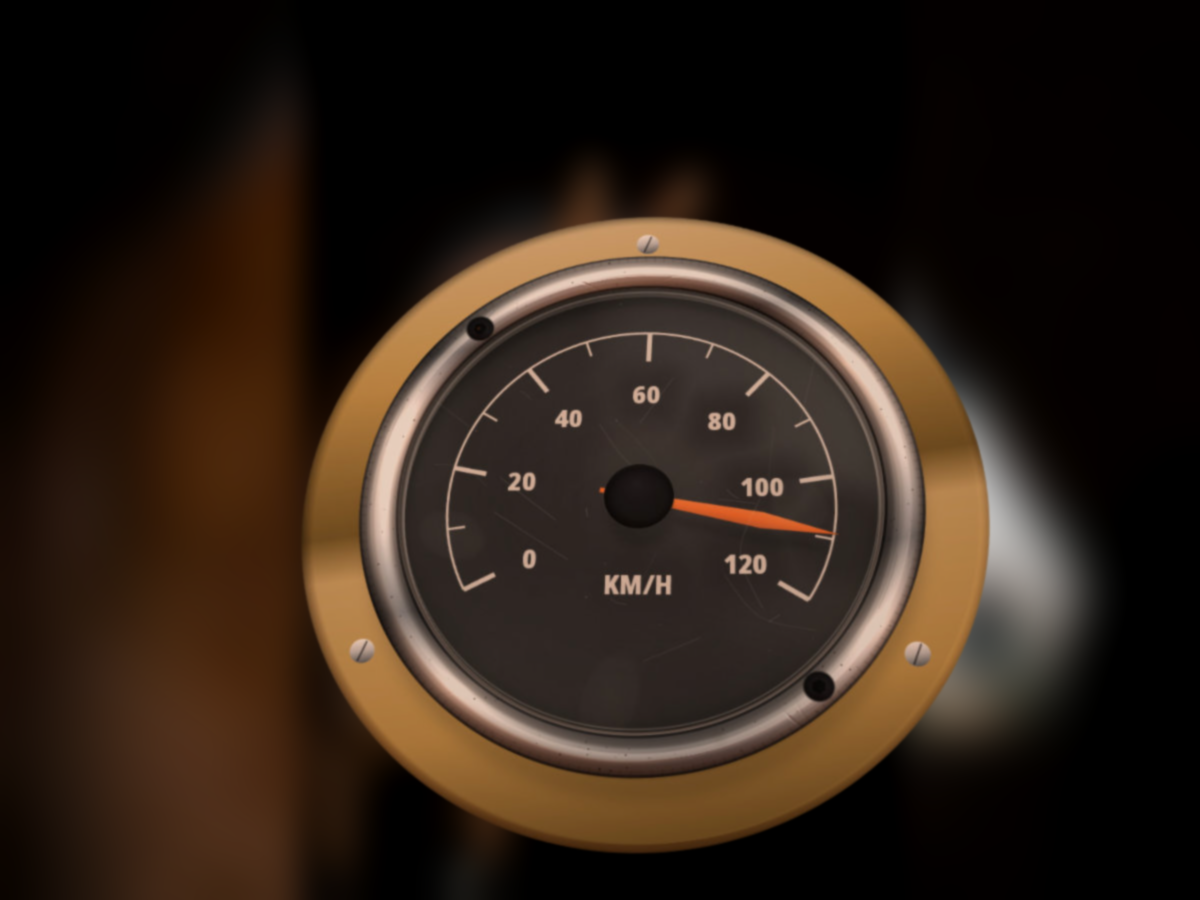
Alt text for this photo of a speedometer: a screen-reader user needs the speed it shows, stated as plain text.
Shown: 110 km/h
